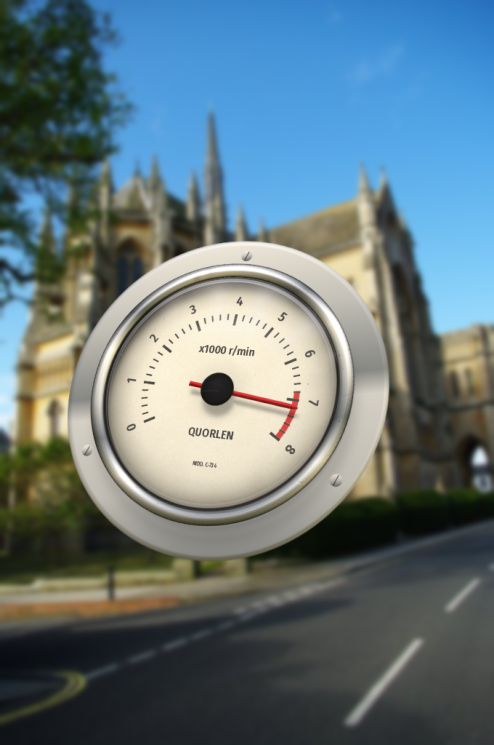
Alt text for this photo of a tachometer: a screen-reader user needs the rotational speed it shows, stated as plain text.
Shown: 7200 rpm
